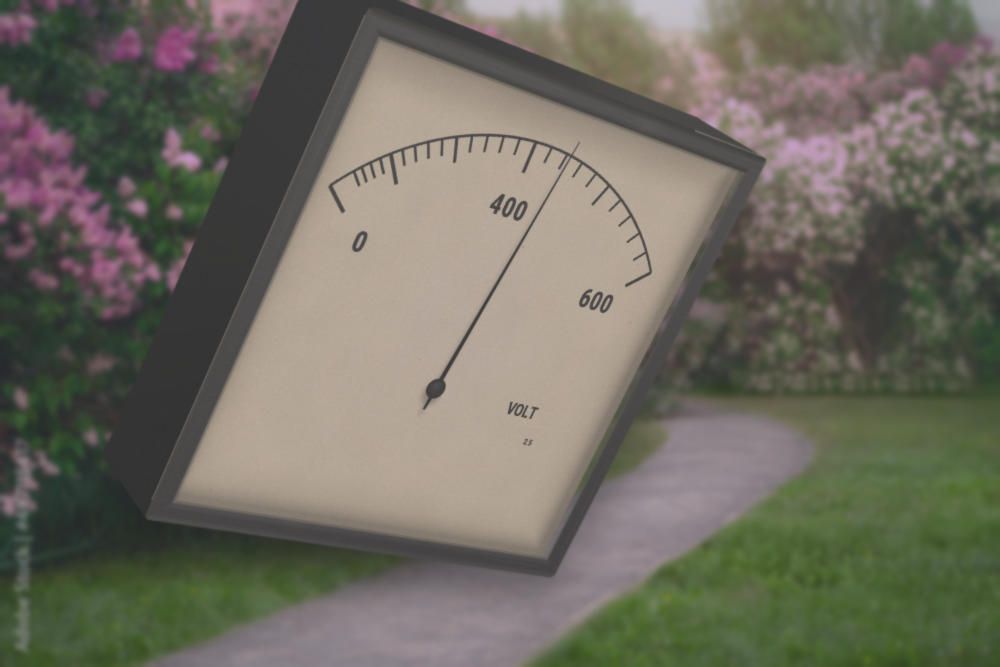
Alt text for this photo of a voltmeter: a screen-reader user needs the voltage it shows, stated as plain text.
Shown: 440 V
